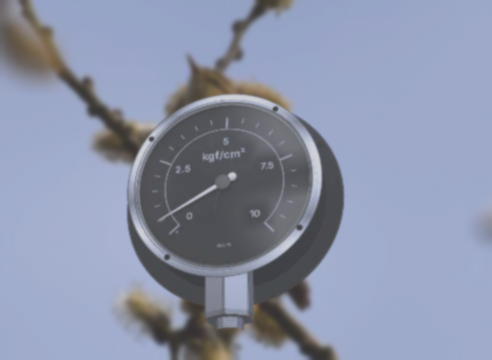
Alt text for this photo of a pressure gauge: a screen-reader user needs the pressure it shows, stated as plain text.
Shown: 0.5 kg/cm²
